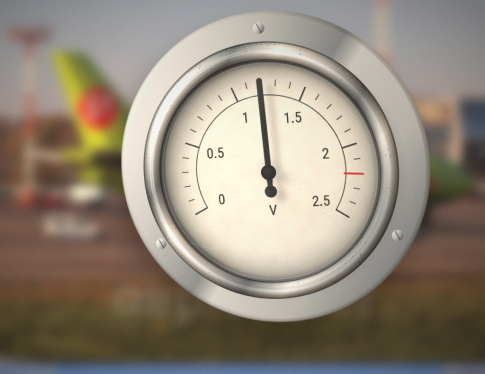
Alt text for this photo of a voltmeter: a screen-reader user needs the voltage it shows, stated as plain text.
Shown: 1.2 V
